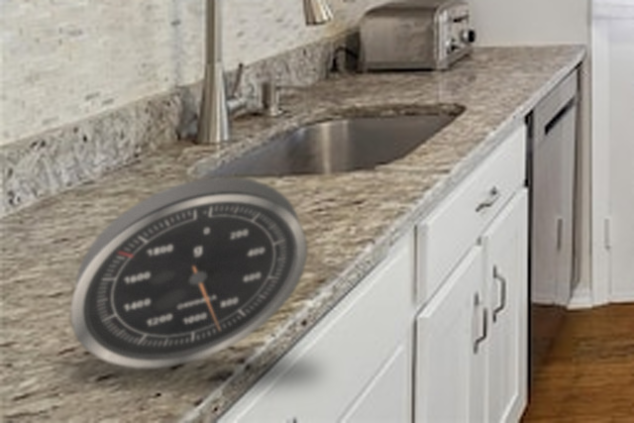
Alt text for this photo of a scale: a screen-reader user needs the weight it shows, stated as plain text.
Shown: 900 g
